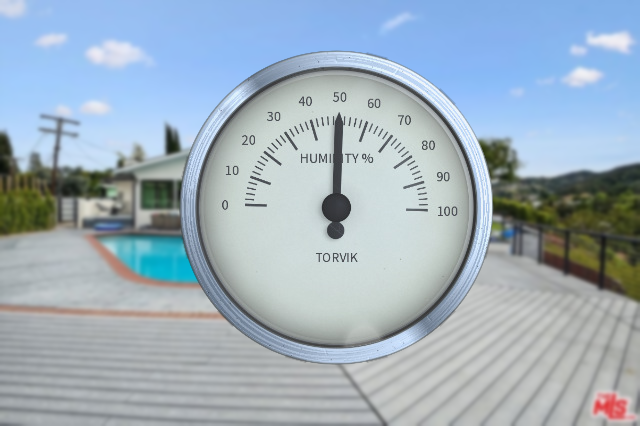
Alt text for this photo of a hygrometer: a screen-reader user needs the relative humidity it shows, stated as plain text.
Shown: 50 %
